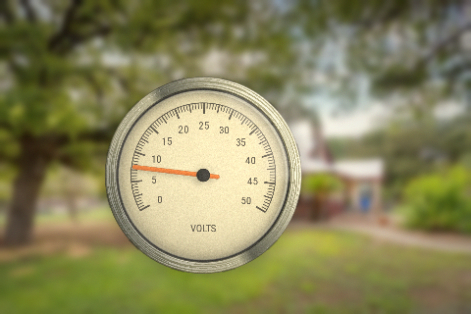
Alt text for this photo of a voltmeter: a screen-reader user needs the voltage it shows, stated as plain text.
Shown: 7.5 V
